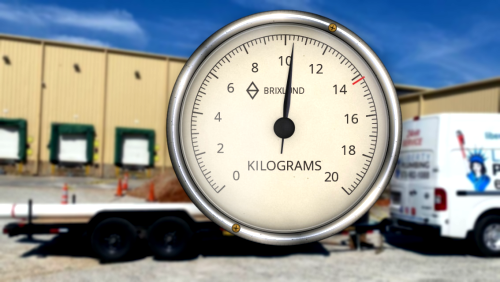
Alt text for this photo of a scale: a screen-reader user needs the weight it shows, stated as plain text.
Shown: 10.4 kg
